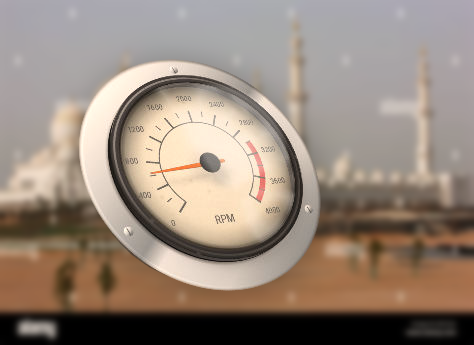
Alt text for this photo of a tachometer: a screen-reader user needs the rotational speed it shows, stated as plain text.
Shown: 600 rpm
